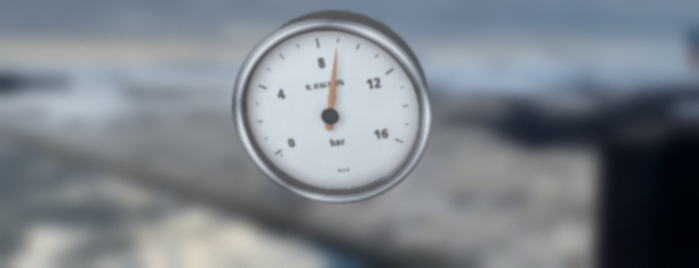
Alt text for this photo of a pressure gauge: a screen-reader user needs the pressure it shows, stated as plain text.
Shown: 9 bar
